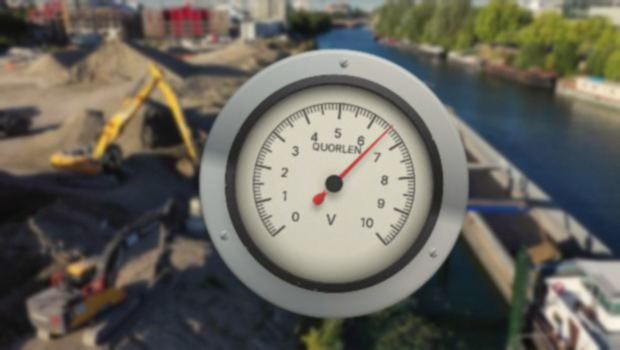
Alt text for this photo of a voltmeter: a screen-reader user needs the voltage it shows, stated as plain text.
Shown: 6.5 V
